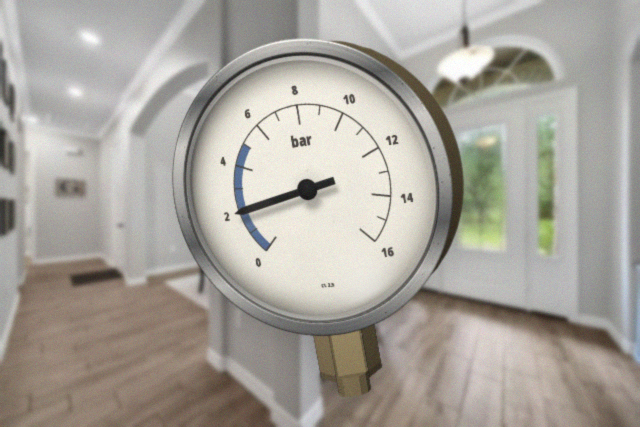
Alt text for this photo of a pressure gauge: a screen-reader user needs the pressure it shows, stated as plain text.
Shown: 2 bar
